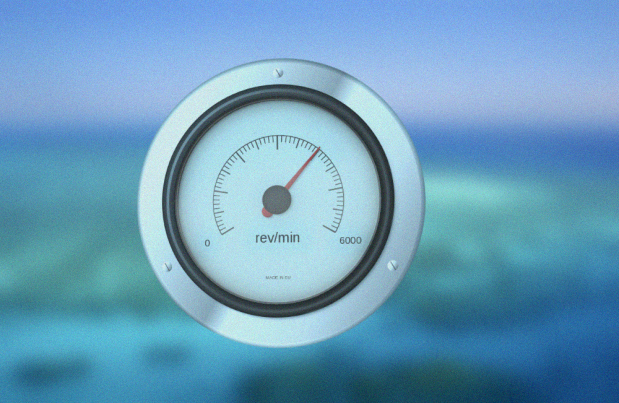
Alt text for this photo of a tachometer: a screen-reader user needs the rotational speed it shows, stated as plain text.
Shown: 4000 rpm
